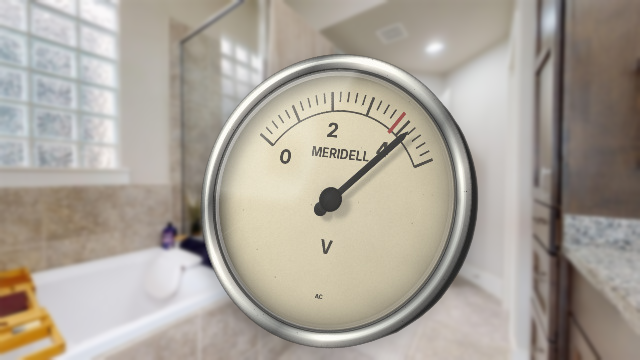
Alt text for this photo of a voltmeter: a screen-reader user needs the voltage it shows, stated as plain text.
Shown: 4.2 V
